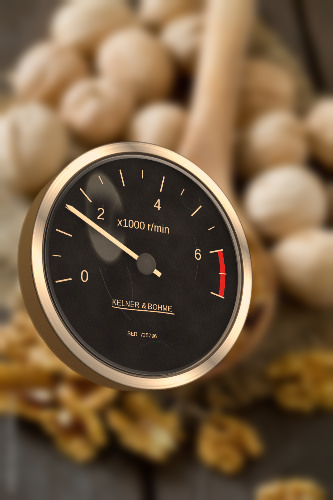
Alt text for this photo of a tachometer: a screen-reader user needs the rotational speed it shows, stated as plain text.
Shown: 1500 rpm
